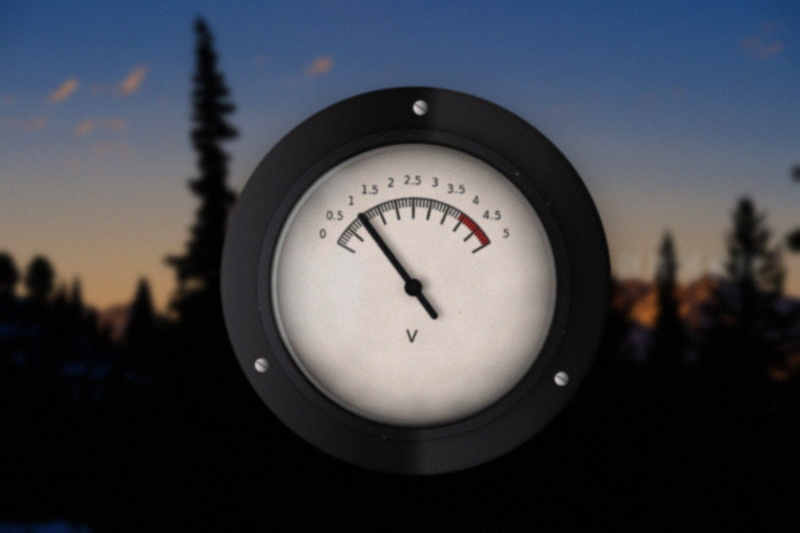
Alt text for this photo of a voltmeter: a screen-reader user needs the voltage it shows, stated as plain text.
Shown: 1 V
